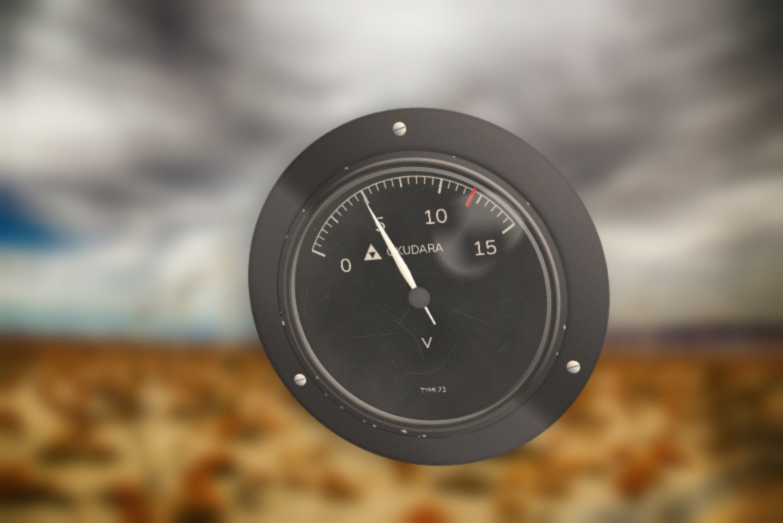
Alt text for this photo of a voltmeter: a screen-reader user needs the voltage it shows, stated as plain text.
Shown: 5 V
